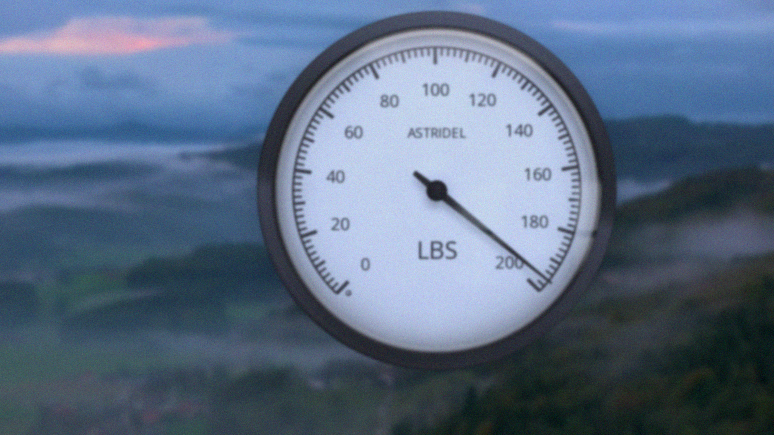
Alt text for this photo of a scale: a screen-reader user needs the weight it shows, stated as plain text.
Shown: 196 lb
